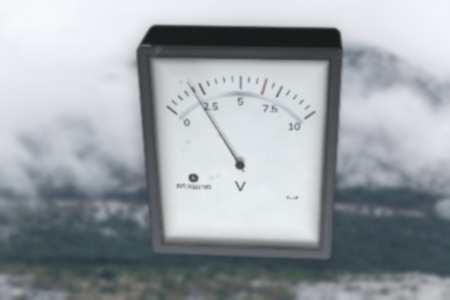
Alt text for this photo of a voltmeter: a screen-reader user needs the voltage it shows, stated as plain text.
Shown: 2 V
